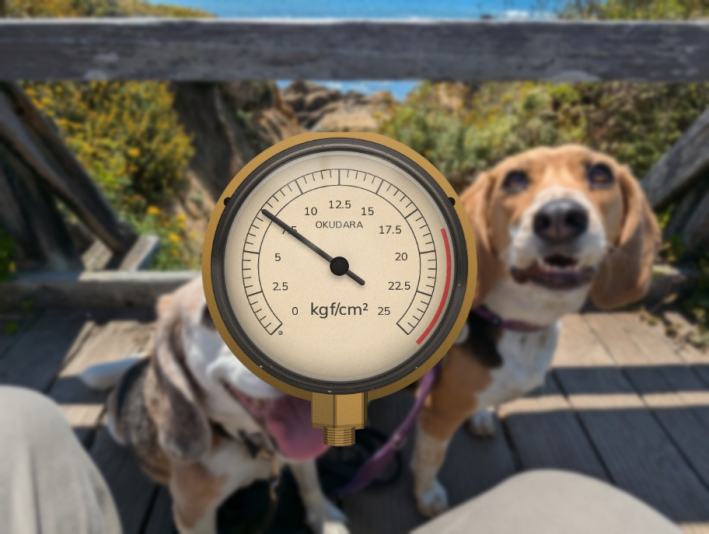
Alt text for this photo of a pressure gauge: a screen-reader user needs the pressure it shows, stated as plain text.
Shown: 7.5 kg/cm²
